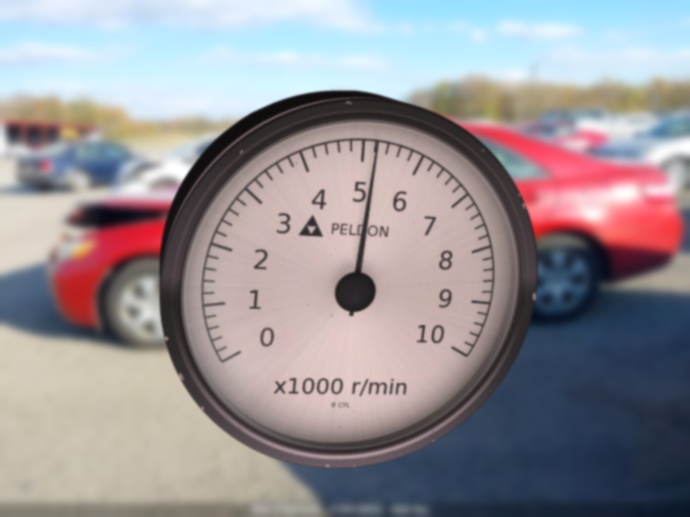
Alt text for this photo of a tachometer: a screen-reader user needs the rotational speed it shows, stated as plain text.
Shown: 5200 rpm
